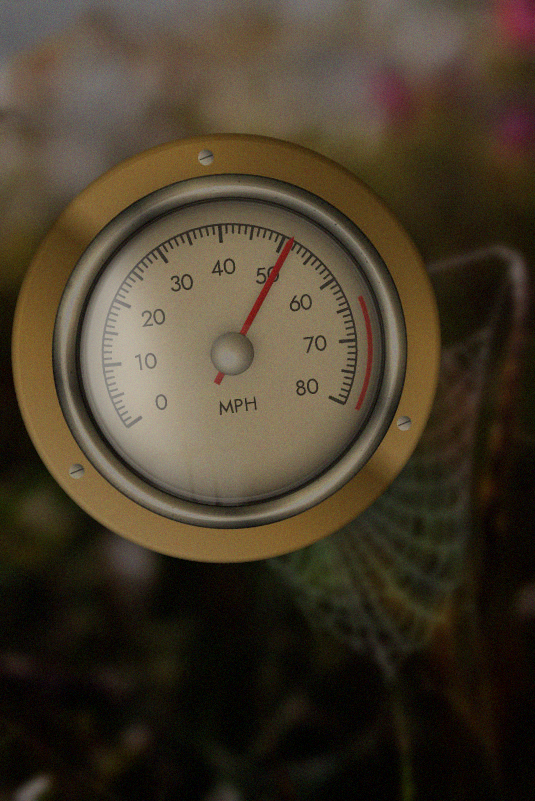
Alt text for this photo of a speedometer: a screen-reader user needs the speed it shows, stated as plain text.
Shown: 51 mph
